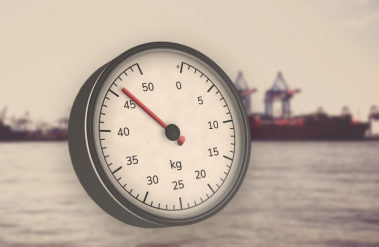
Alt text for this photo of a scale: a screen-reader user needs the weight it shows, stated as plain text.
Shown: 46 kg
